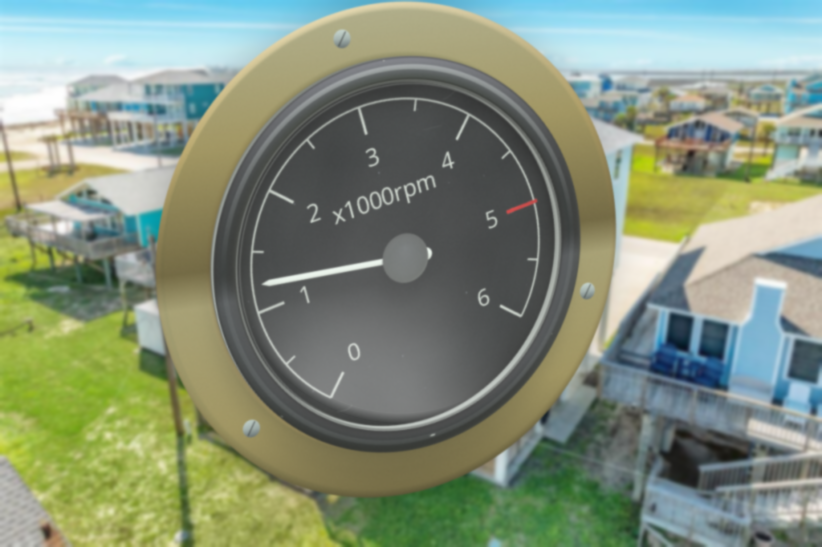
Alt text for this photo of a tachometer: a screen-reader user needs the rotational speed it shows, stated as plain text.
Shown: 1250 rpm
